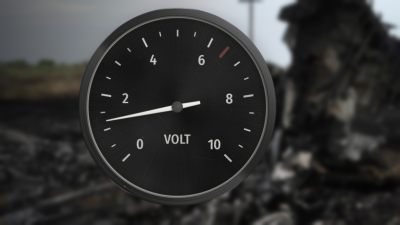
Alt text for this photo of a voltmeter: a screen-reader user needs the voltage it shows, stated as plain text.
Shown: 1.25 V
